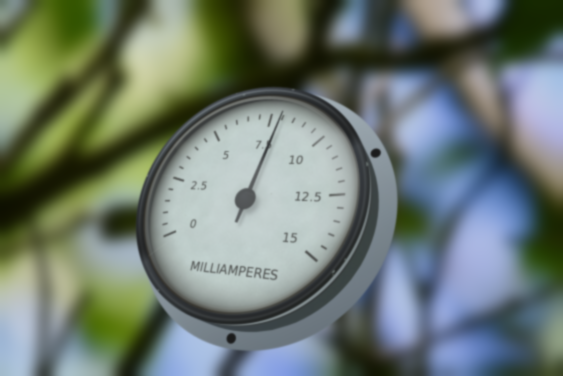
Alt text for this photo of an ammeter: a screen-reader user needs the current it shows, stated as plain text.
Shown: 8 mA
